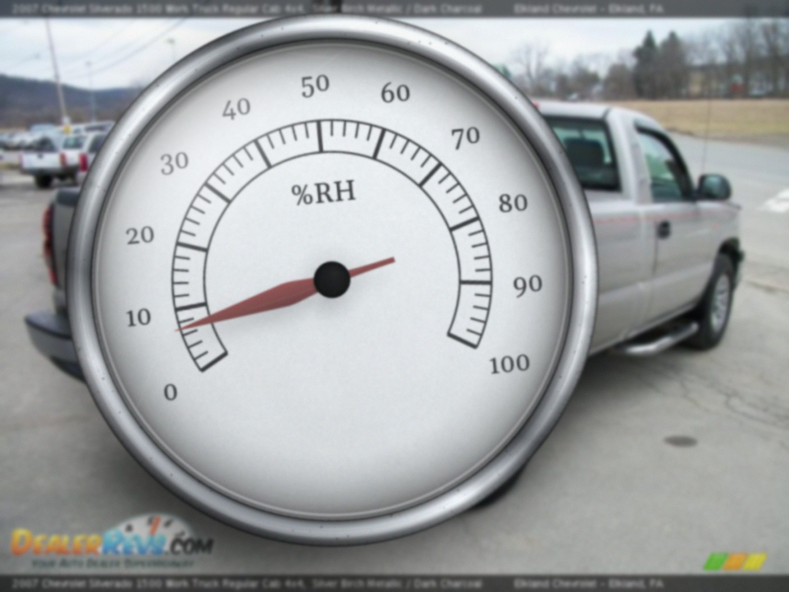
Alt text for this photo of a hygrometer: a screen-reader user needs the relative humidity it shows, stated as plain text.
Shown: 7 %
